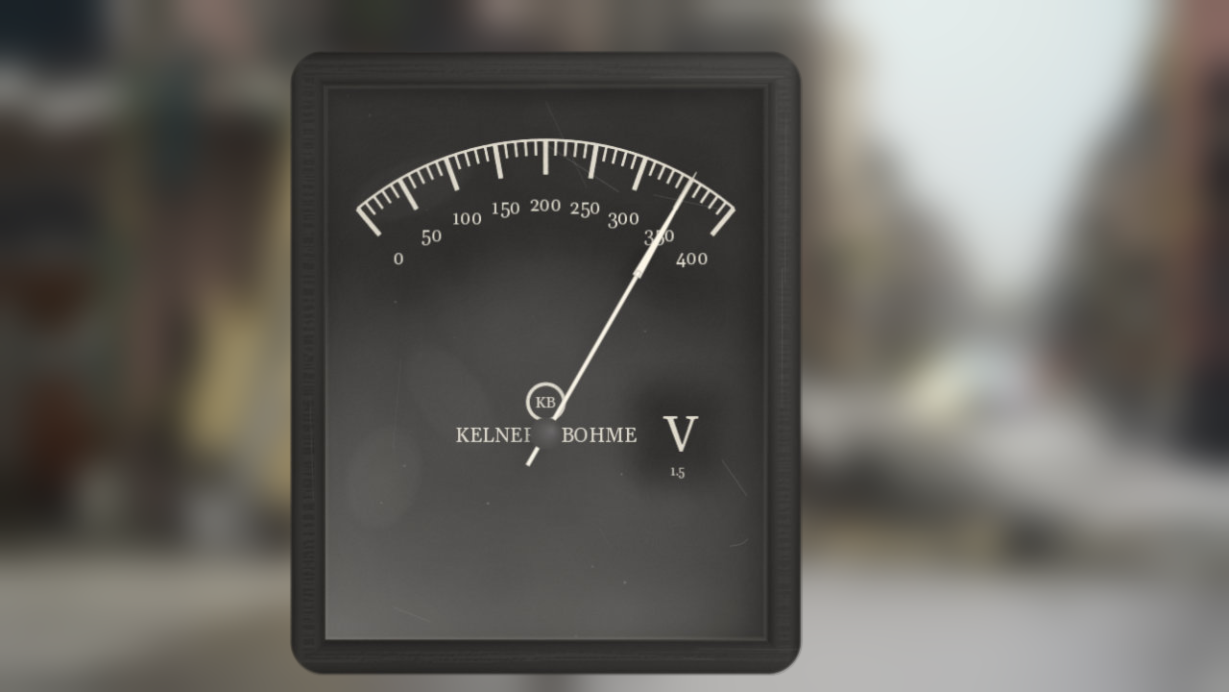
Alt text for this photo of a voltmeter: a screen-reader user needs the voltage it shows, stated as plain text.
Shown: 350 V
